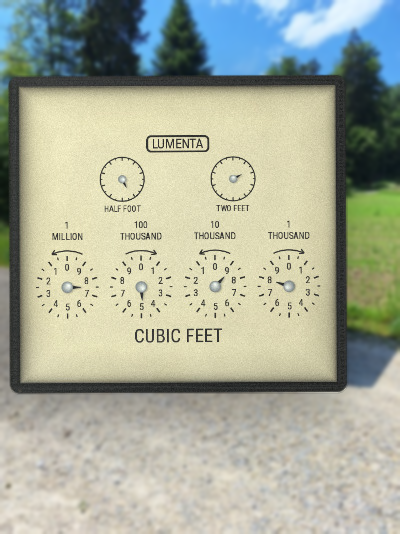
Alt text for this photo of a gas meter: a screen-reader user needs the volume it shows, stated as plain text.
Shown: 748800 ft³
